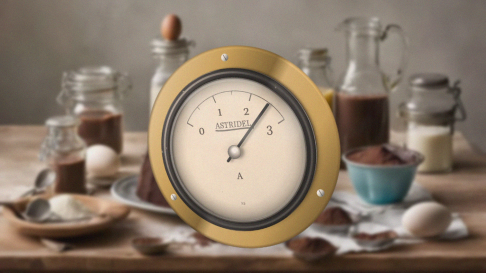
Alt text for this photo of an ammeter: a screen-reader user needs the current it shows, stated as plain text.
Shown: 2.5 A
